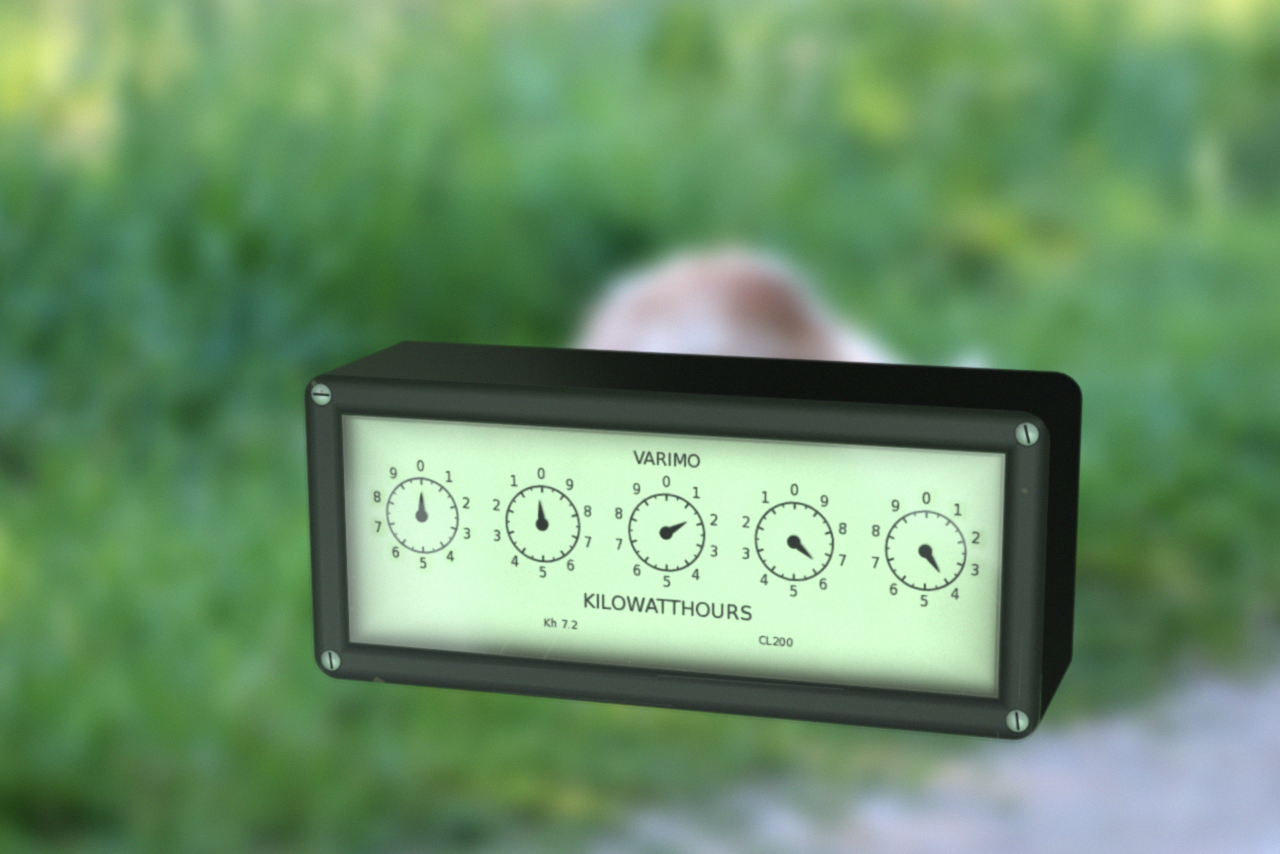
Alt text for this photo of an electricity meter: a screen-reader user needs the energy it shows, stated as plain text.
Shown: 164 kWh
